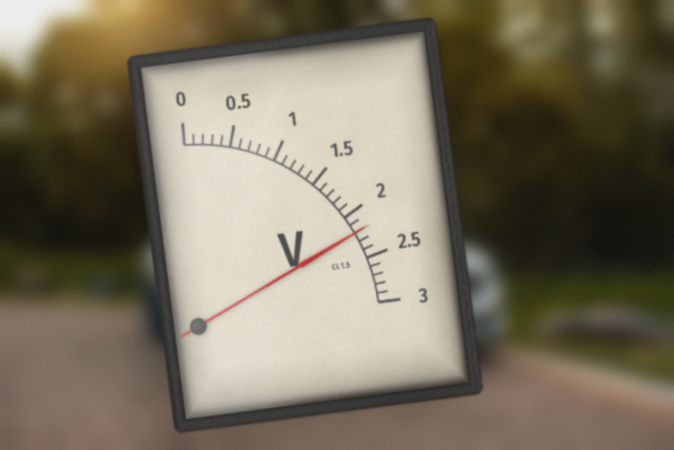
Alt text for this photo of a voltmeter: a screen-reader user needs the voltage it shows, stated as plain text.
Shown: 2.2 V
